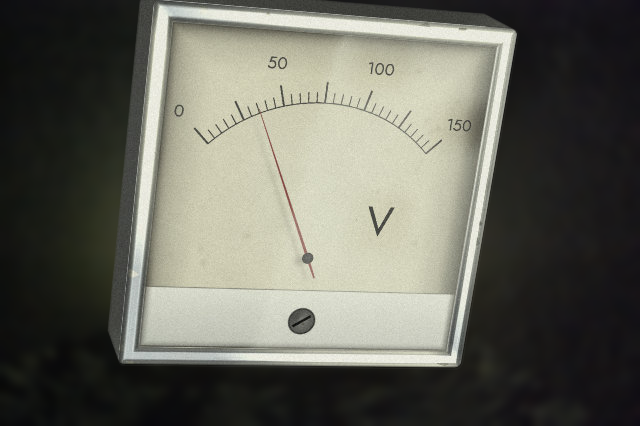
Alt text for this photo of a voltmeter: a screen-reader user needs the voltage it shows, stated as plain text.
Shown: 35 V
